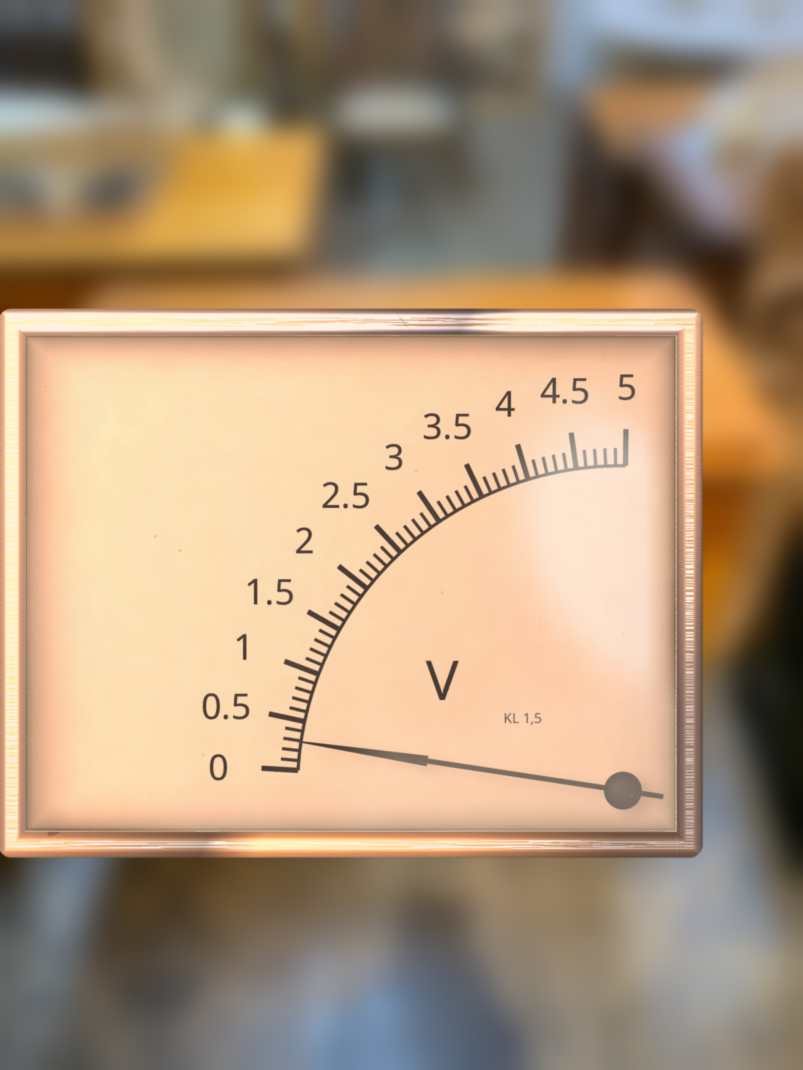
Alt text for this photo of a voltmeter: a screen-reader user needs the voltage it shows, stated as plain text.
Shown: 0.3 V
